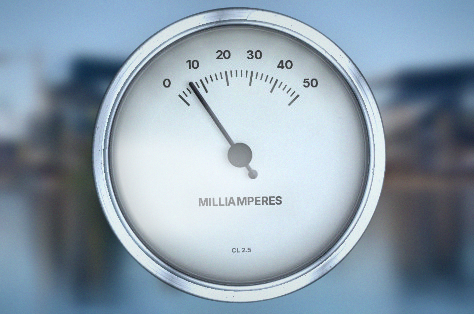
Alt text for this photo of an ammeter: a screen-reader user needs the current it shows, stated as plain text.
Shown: 6 mA
